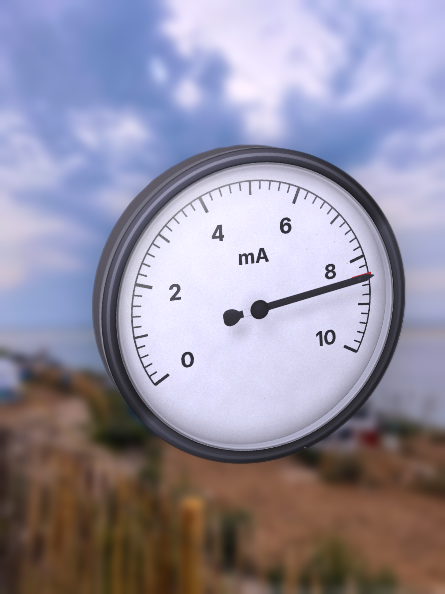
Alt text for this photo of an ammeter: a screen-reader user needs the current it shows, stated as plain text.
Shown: 8.4 mA
